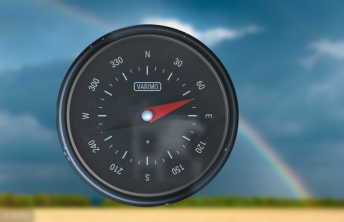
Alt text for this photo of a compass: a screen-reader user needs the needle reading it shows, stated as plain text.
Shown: 70 °
